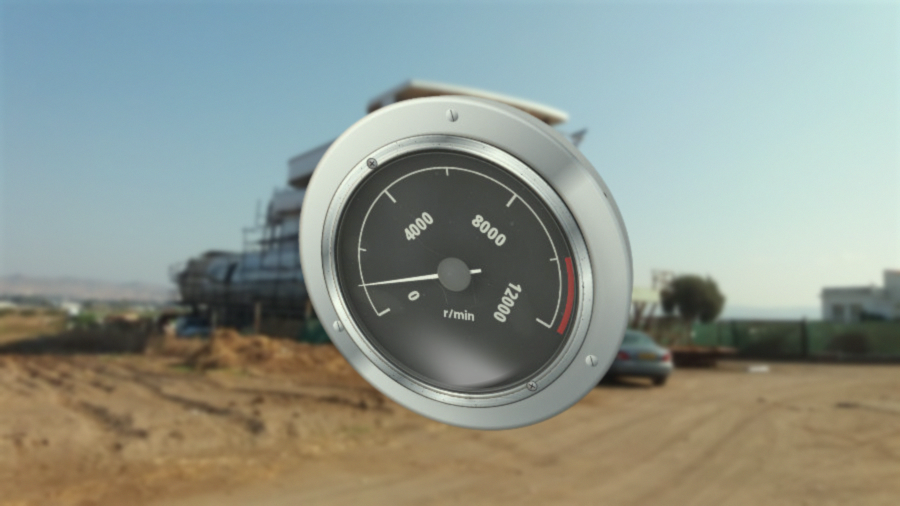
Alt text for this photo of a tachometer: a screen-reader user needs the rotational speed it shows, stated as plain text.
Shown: 1000 rpm
